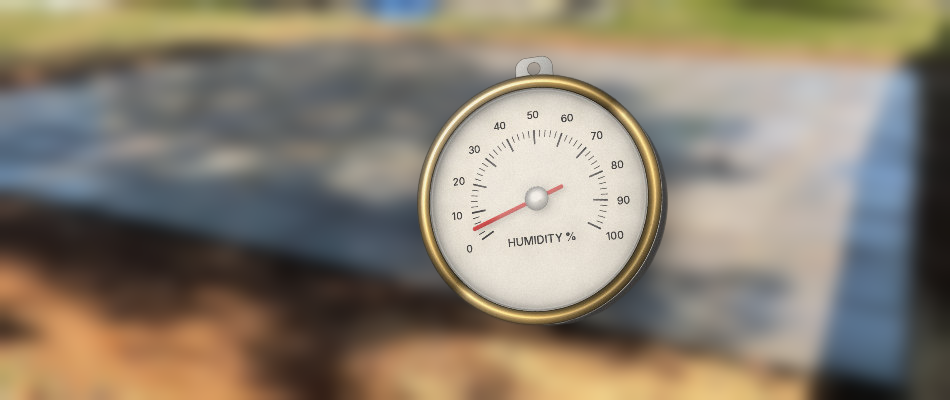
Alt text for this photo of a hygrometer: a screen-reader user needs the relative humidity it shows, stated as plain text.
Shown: 4 %
